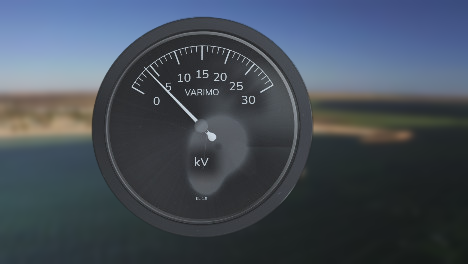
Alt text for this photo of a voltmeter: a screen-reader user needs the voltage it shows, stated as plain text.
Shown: 4 kV
